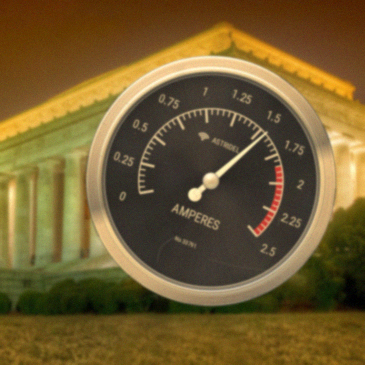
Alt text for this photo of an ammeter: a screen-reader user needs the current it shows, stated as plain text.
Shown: 1.55 A
